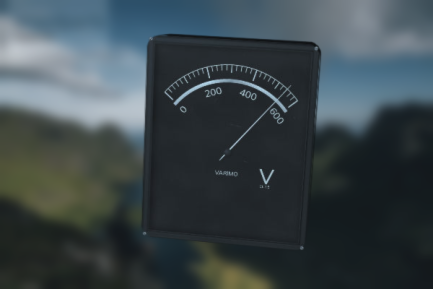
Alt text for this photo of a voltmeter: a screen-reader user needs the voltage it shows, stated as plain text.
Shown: 540 V
